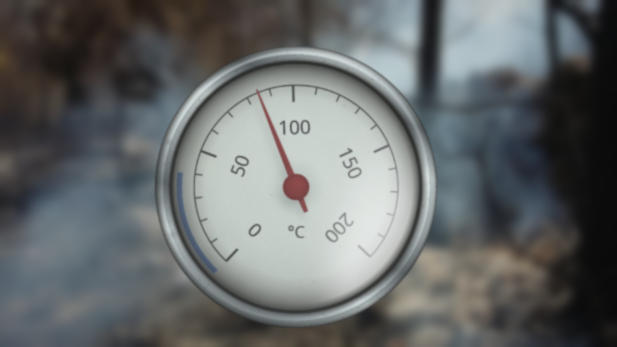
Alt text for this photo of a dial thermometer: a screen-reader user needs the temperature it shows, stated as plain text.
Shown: 85 °C
